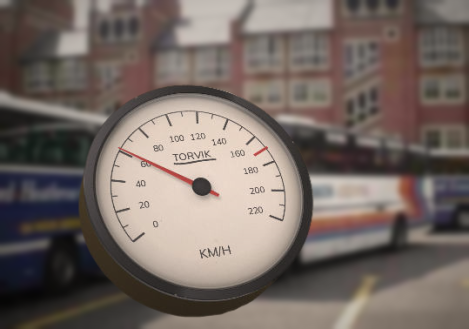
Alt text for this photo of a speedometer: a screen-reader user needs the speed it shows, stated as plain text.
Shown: 60 km/h
